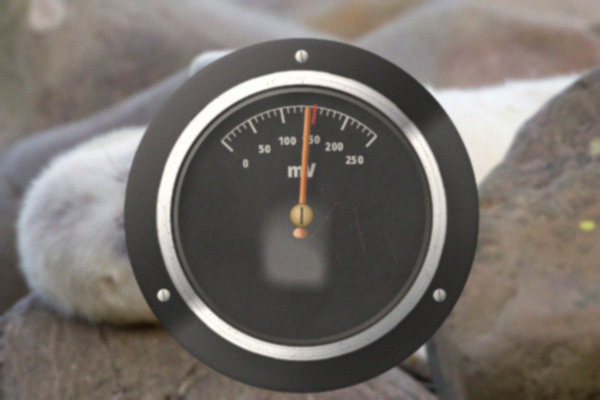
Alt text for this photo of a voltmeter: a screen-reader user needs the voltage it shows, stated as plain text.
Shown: 140 mV
